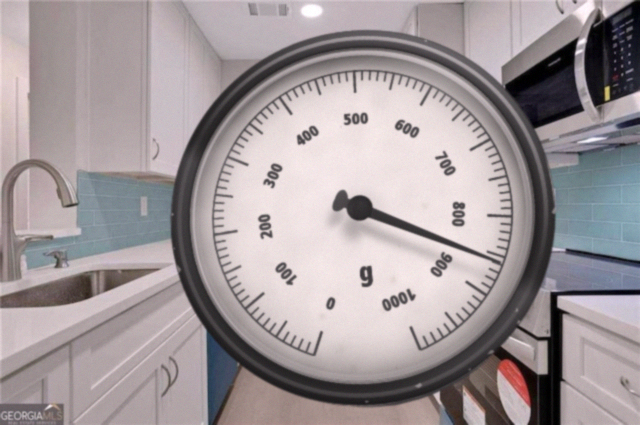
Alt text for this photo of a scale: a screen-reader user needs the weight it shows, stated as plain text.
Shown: 860 g
